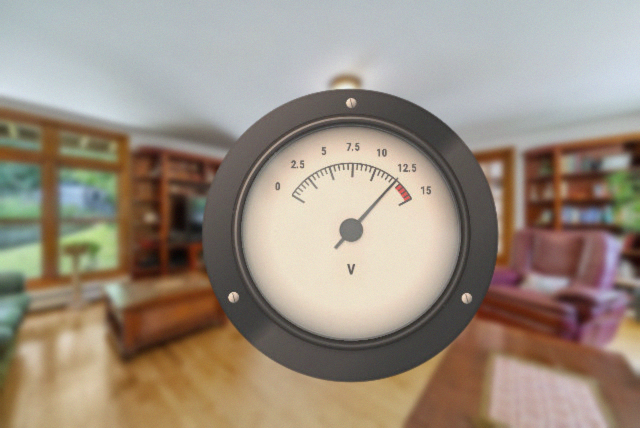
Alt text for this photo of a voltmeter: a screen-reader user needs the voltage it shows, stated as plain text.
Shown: 12.5 V
